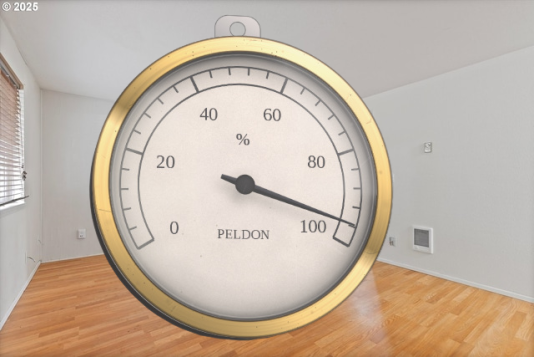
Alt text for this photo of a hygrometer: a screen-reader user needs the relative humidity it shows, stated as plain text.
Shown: 96 %
